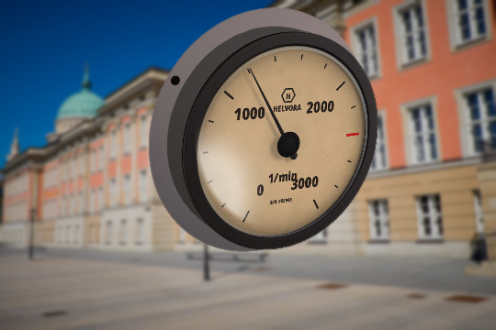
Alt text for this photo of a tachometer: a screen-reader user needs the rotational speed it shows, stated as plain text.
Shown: 1200 rpm
